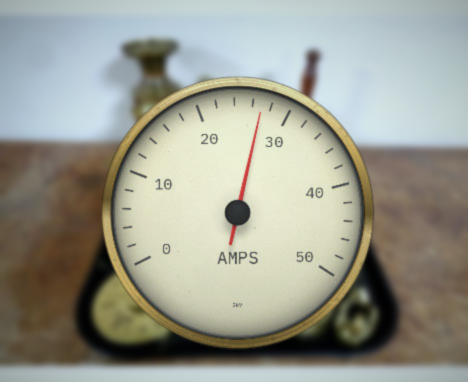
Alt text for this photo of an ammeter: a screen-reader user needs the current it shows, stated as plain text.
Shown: 27 A
